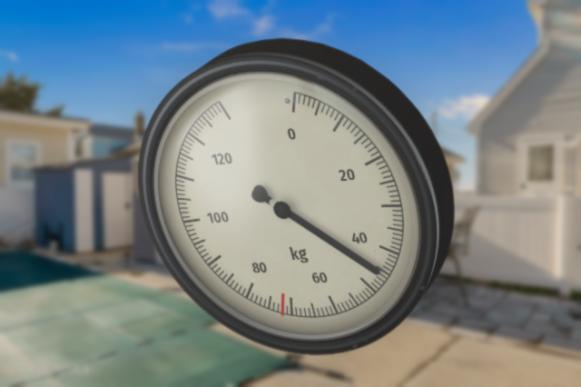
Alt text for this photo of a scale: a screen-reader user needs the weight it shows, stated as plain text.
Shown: 45 kg
